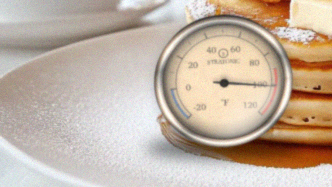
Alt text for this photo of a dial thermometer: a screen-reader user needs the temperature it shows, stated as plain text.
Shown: 100 °F
